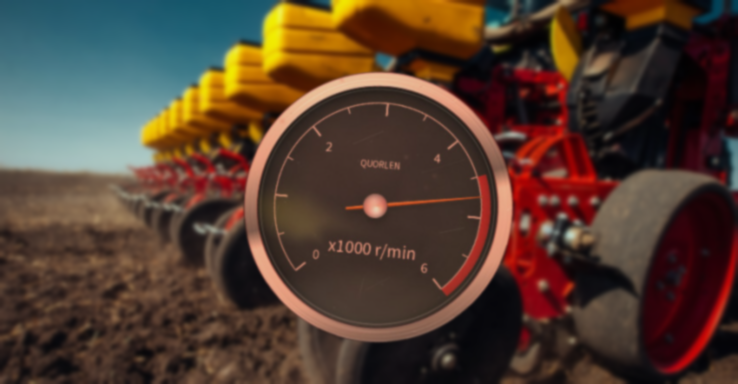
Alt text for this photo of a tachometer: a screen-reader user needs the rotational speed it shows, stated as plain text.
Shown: 4750 rpm
